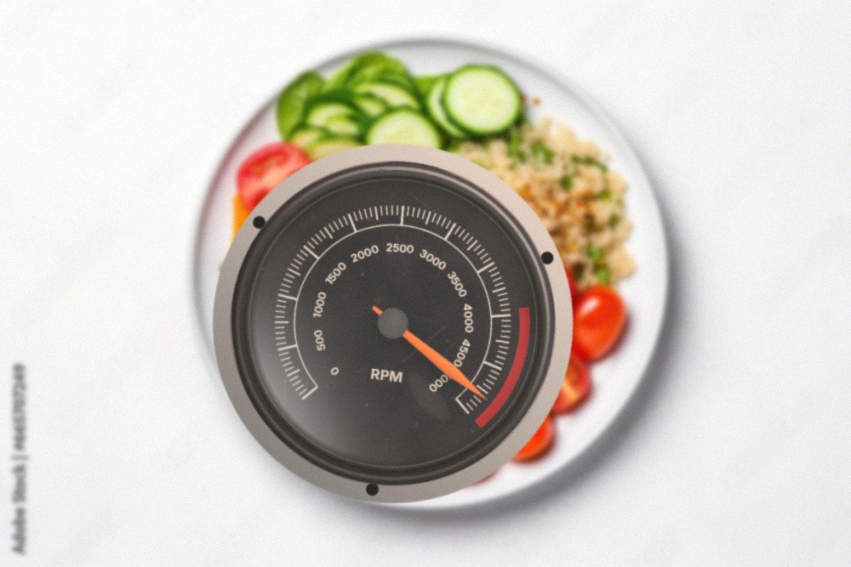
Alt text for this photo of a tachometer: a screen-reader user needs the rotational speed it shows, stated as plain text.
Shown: 4800 rpm
